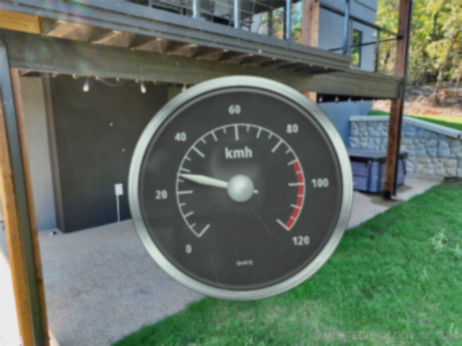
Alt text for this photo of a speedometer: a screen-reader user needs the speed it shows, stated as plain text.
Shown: 27.5 km/h
